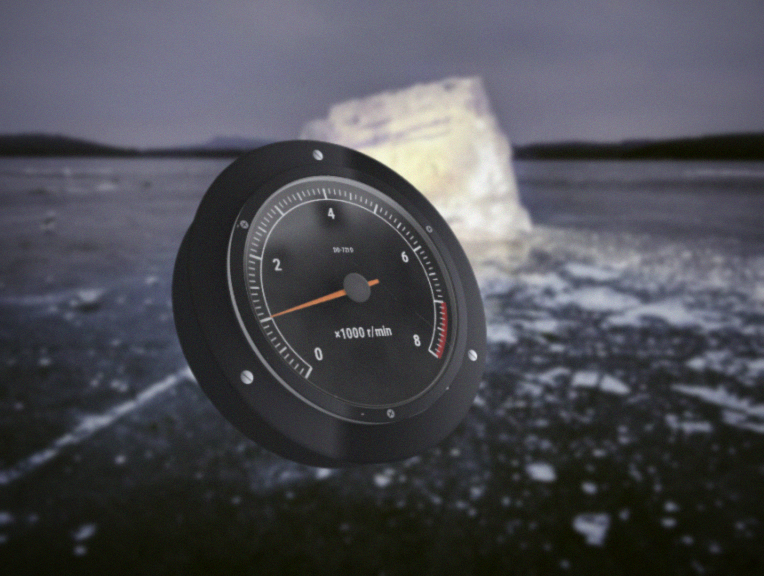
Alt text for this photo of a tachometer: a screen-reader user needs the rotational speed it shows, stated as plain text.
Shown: 1000 rpm
